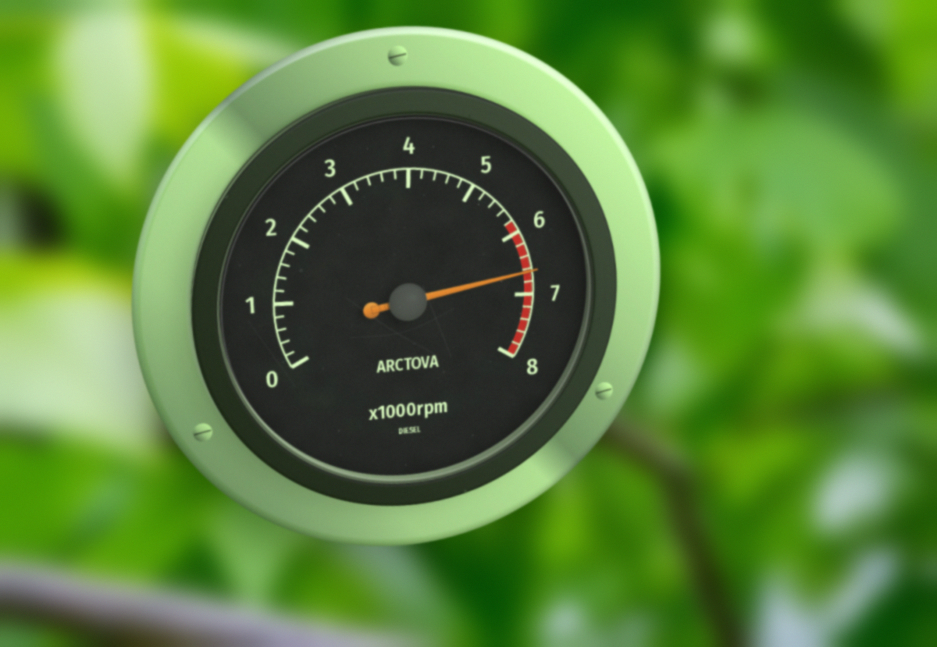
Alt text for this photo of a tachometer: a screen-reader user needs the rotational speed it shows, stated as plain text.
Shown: 6600 rpm
